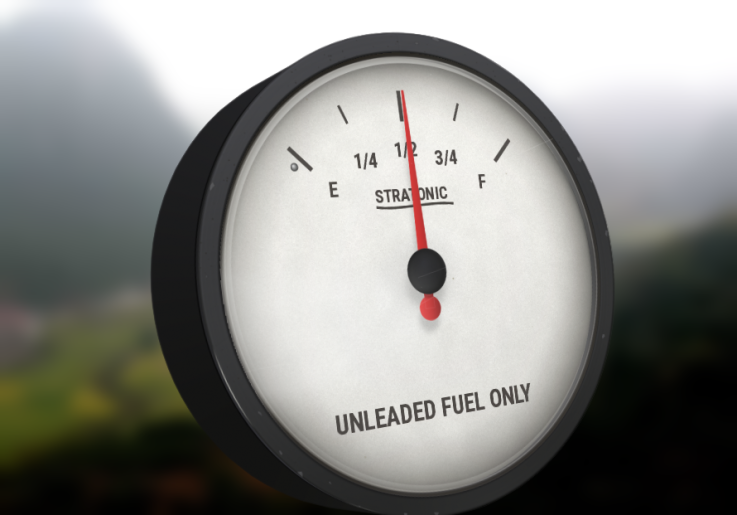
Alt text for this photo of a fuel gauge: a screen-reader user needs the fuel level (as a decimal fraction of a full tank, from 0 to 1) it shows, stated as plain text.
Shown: 0.5
